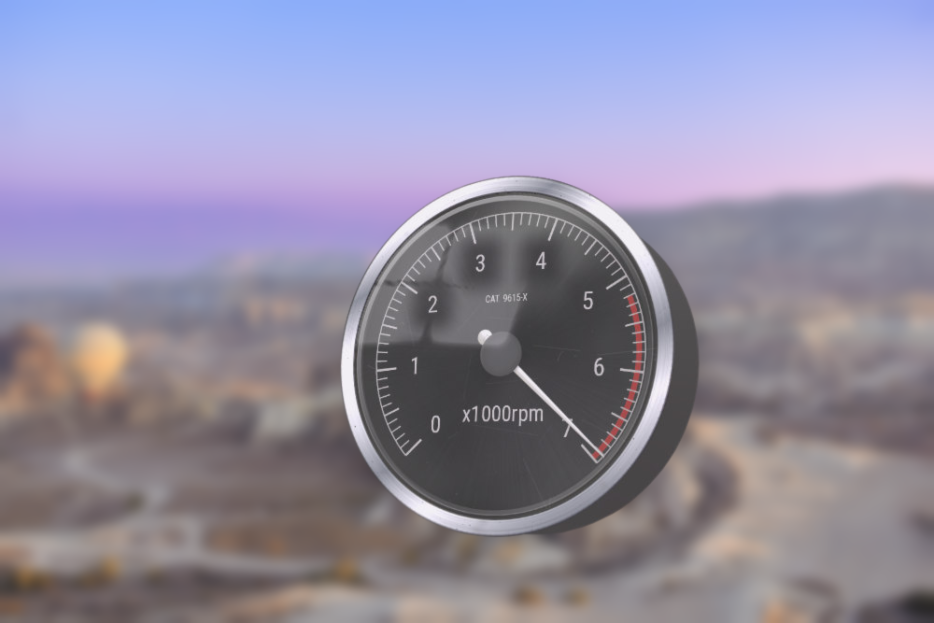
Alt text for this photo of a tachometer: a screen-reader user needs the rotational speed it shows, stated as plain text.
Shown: 6900 rpm
